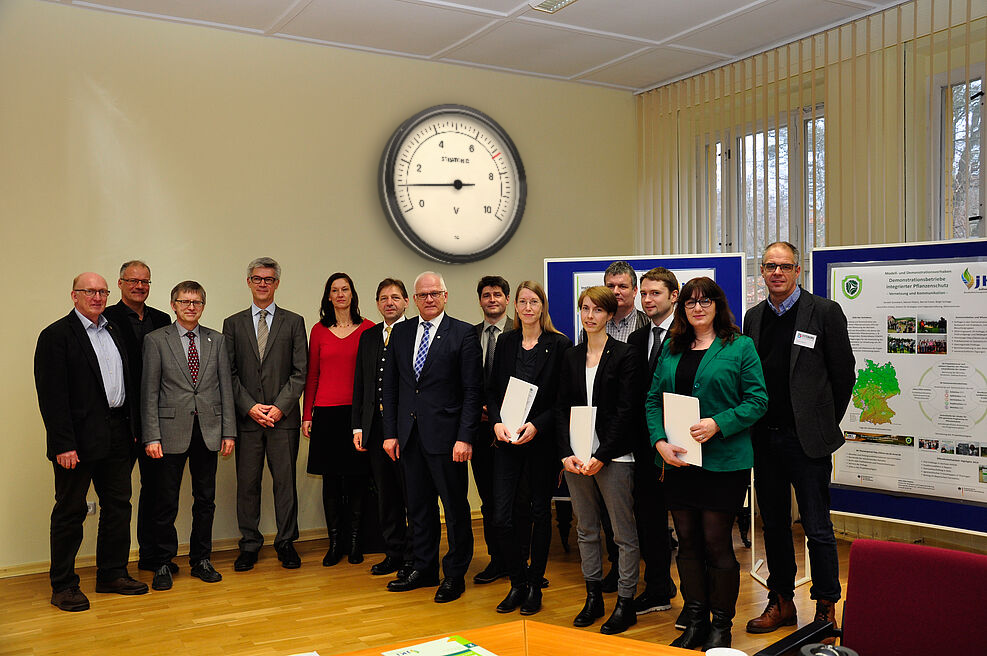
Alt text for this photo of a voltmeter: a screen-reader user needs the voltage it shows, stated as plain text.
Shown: 1 V
